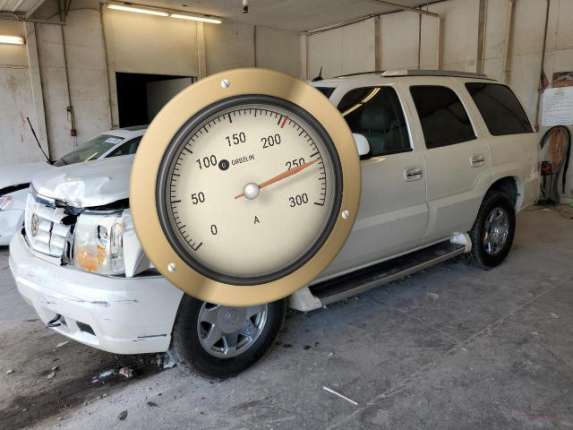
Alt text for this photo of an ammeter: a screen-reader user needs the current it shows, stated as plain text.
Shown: 255 A
